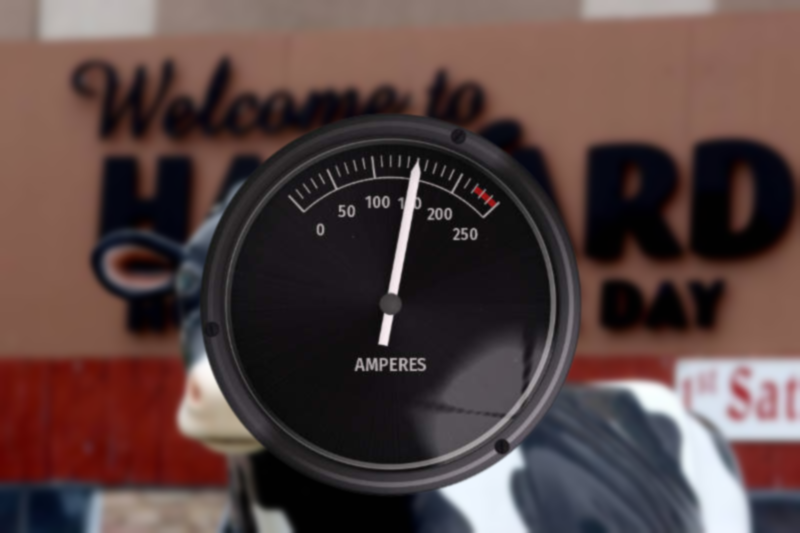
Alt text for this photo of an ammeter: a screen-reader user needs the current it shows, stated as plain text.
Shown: 150 A
